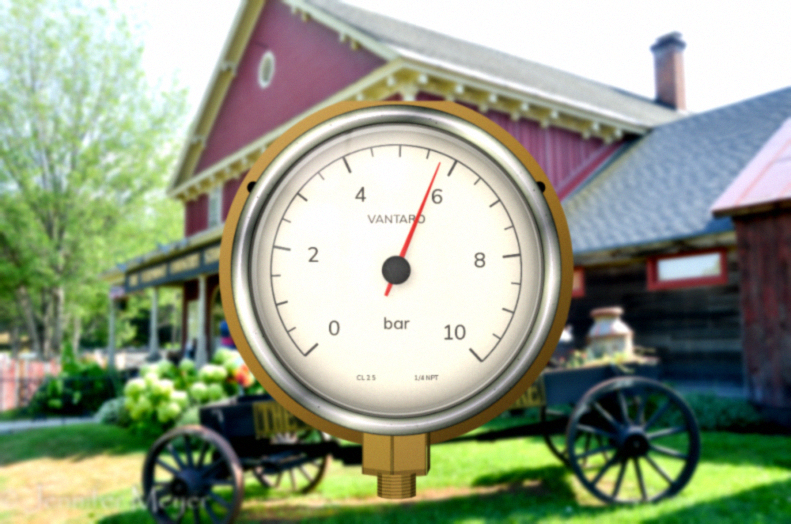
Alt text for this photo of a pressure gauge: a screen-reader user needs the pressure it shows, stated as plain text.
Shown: 5.75 bar
